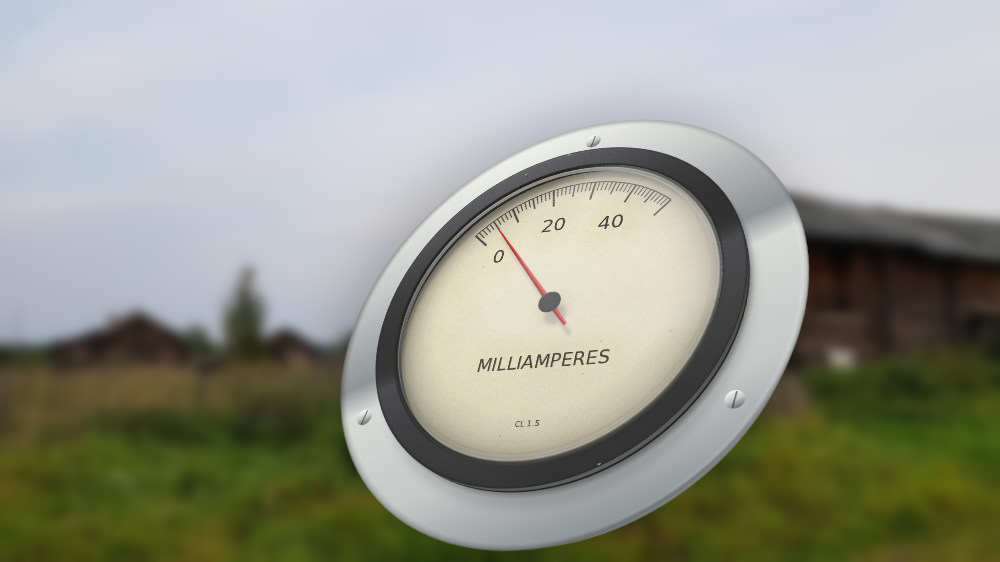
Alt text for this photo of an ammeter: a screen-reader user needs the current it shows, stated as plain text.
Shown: 5 mA
